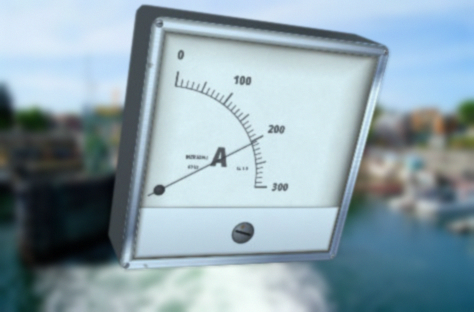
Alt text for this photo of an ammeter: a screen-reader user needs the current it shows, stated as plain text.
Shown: 200 A
